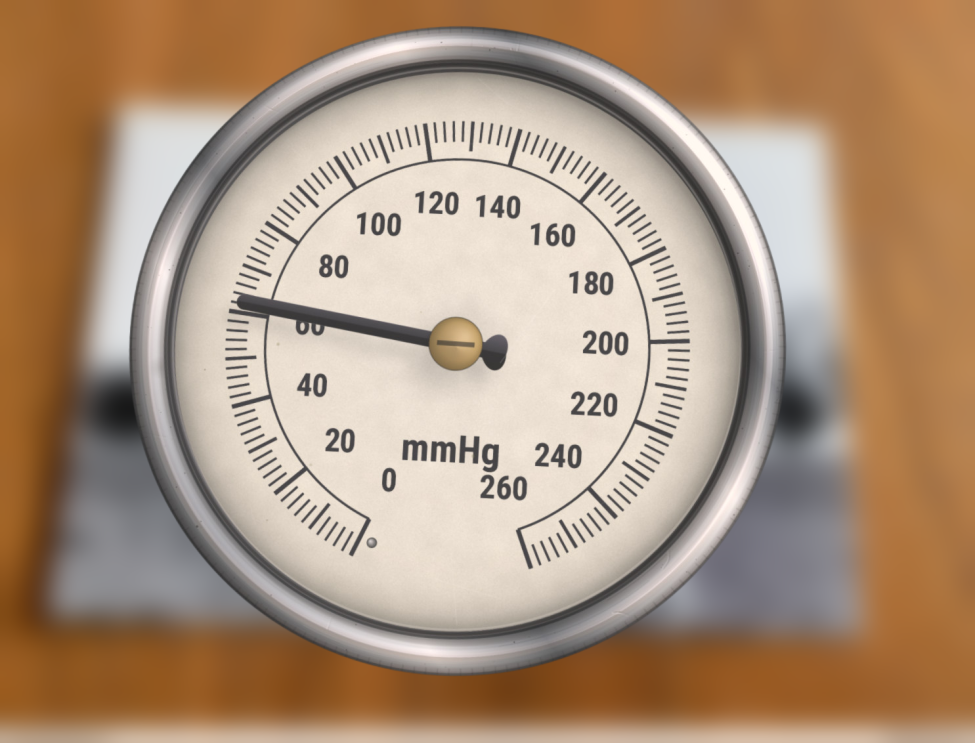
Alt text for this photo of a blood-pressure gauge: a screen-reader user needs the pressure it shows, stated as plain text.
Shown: 62 mmHg
